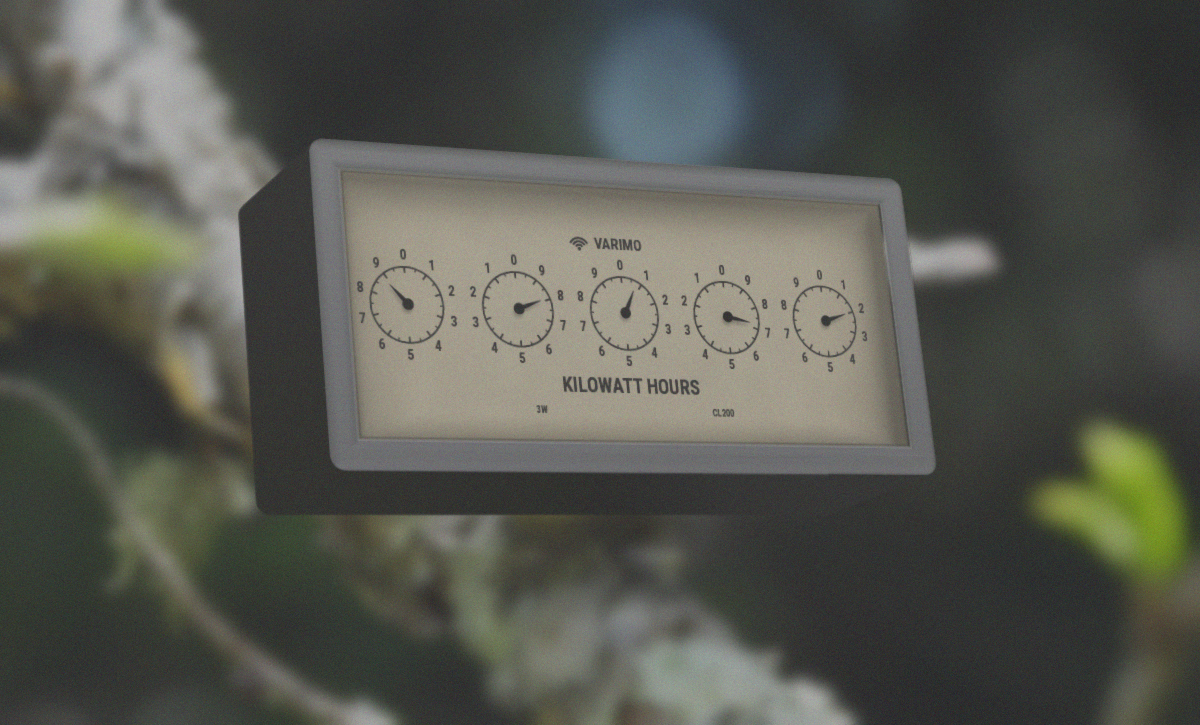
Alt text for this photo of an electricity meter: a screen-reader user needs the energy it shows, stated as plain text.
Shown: 88072 kWh
